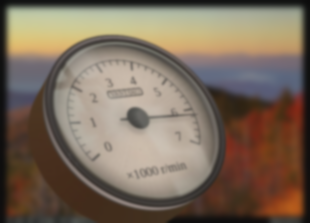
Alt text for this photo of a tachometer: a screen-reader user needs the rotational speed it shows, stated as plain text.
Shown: 6200 rpm
